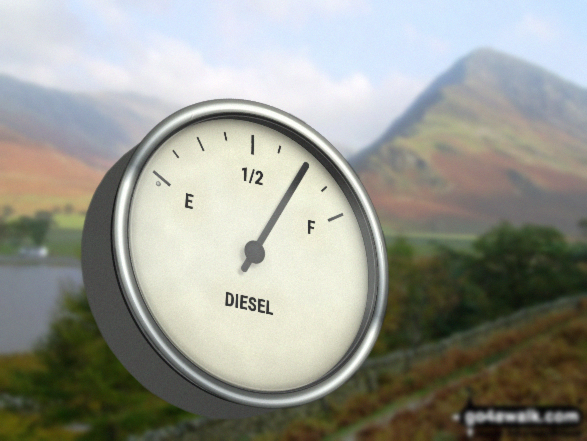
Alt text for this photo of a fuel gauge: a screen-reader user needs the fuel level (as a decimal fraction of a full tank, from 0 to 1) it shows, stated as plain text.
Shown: 0.75
